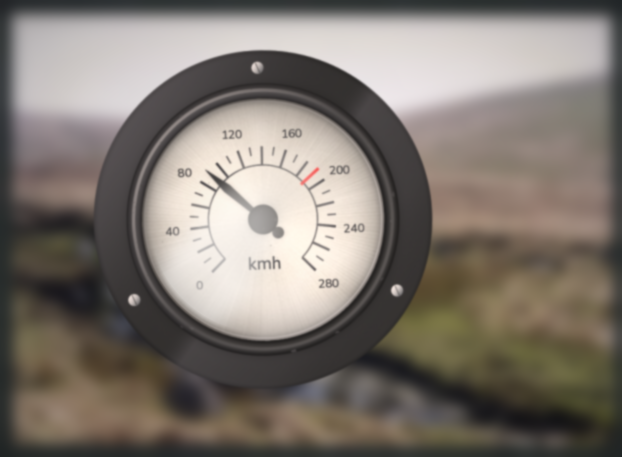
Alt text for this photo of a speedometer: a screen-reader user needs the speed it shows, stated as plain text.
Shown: 90 km/h
